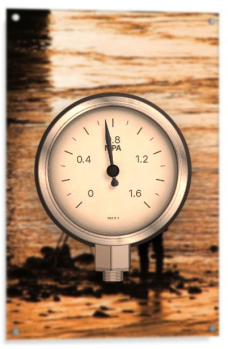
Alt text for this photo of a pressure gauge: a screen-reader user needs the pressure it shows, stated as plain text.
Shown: 0.75 MPa
